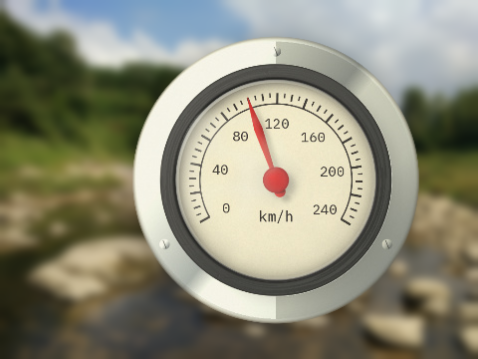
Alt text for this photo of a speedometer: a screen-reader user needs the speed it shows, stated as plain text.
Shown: 100 km/h
